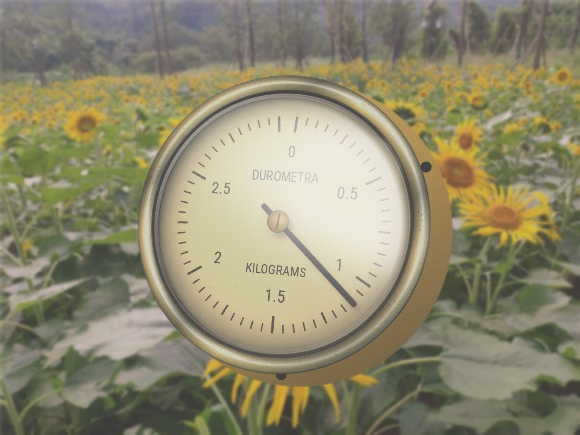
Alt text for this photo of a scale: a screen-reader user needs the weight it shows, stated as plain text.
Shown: 1.1 kg
